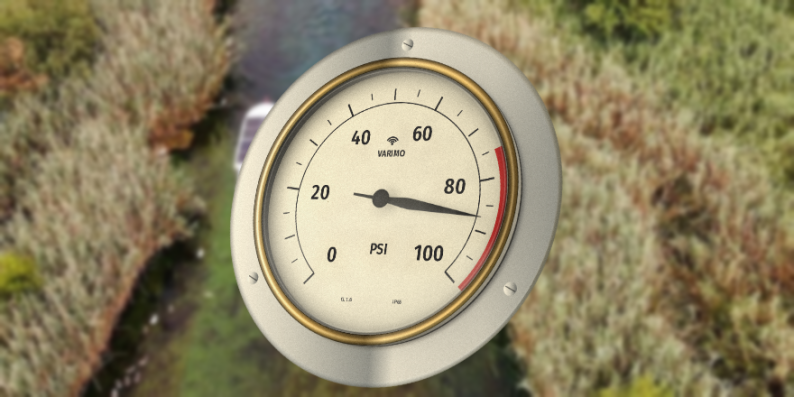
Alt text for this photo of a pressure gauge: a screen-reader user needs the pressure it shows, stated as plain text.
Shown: 87.5 psi
